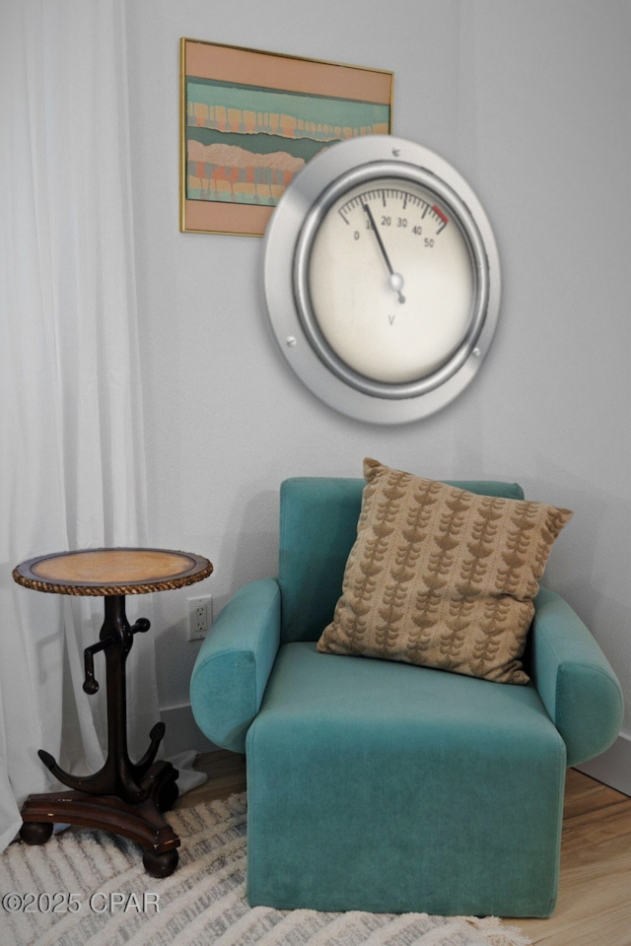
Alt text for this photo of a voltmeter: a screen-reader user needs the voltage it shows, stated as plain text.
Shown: 10 V
